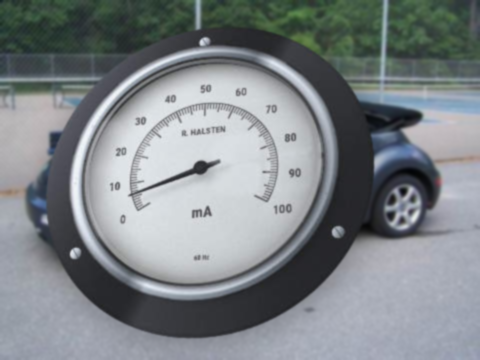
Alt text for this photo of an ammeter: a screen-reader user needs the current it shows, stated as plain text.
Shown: 5 mA
